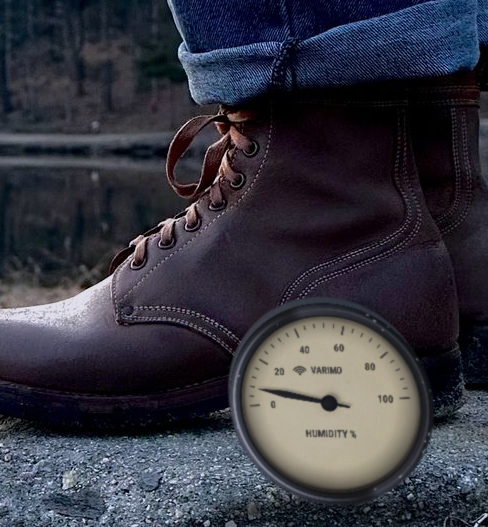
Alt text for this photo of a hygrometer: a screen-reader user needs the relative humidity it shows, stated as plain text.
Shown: 8 %
